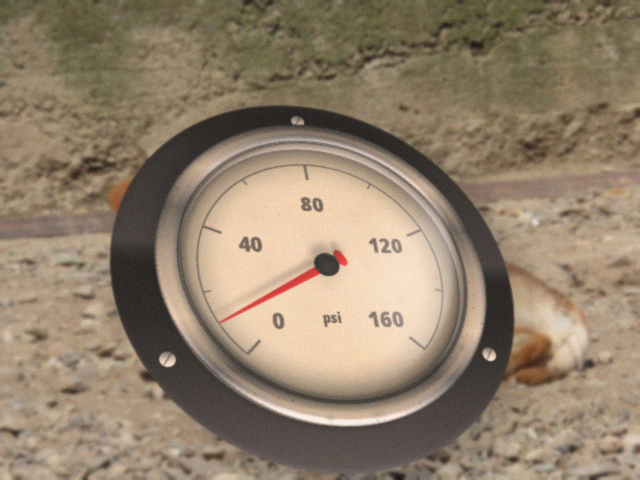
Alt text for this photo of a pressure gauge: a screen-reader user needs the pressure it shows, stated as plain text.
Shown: 10 psi
